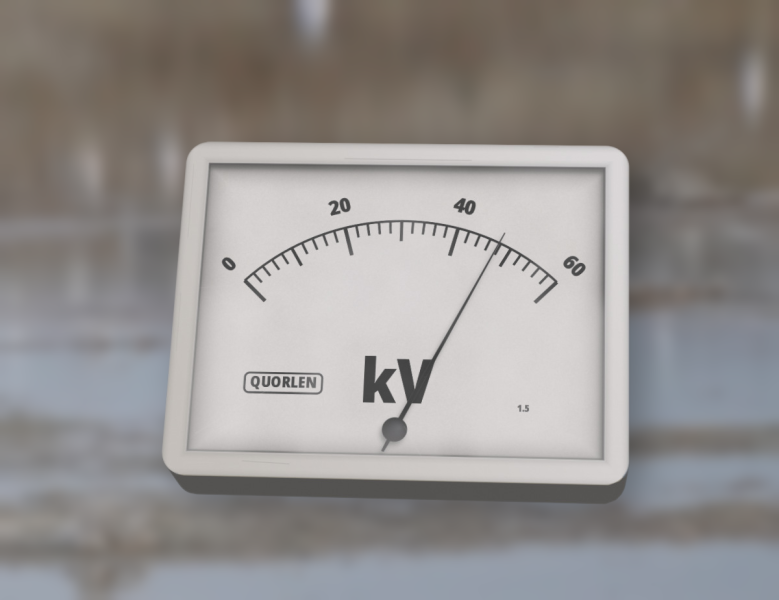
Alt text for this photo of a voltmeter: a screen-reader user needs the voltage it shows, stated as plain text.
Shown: 48 kV
